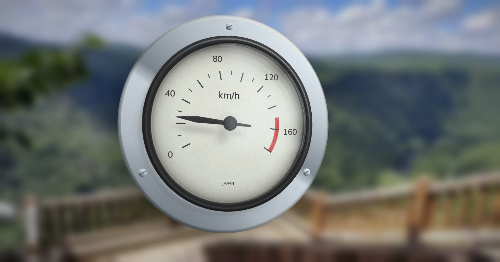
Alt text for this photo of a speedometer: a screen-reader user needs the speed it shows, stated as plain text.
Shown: 25 km/h
